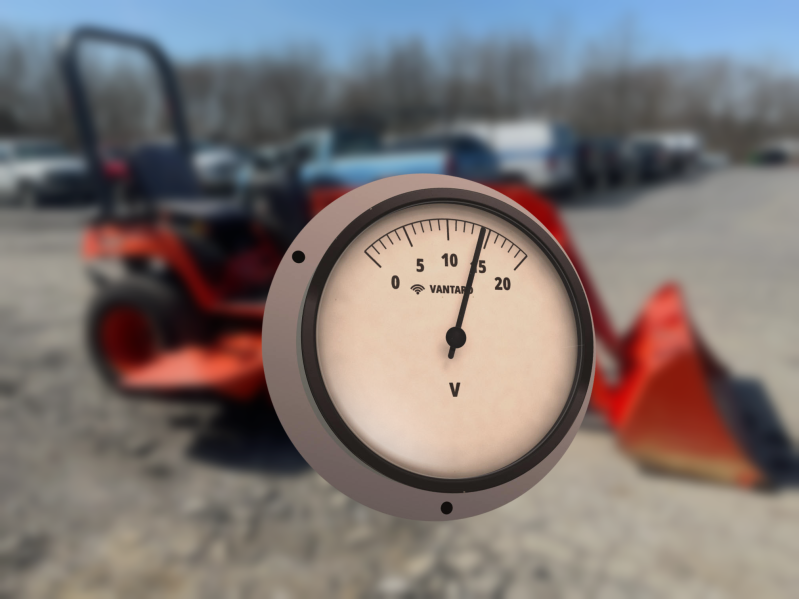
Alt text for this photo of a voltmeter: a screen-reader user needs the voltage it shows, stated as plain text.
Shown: 14 V
